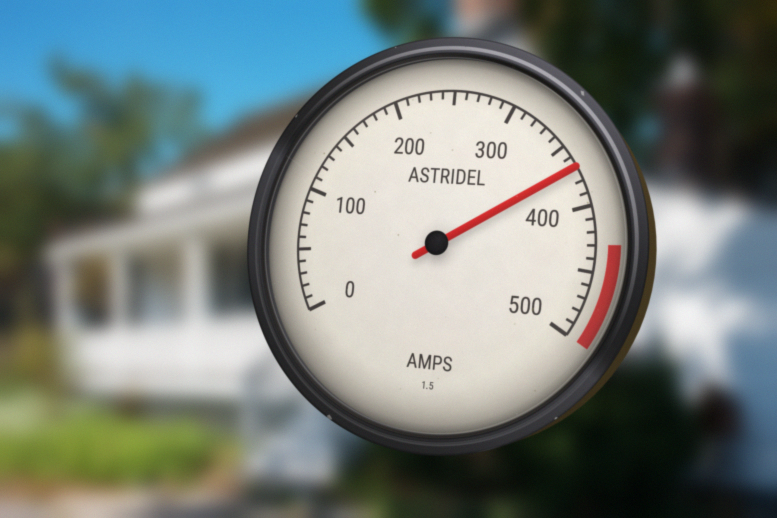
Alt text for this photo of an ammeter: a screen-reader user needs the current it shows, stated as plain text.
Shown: 370 A
